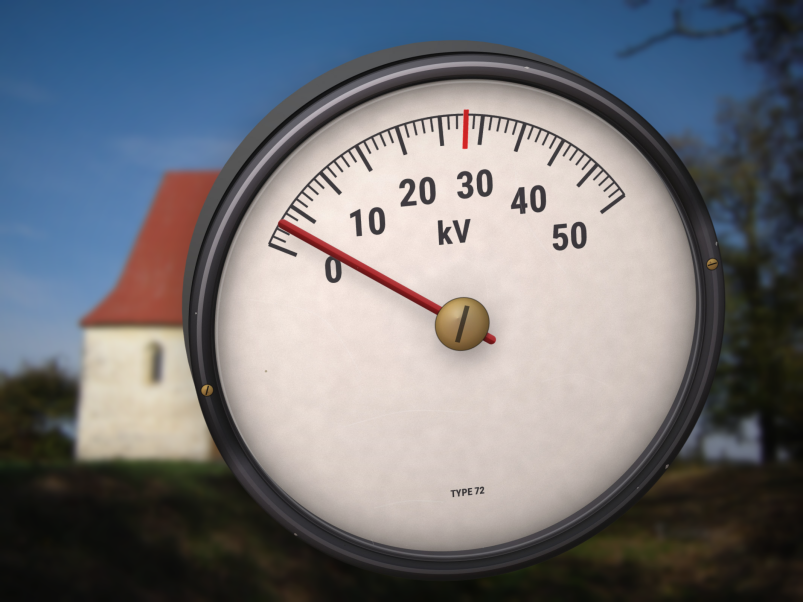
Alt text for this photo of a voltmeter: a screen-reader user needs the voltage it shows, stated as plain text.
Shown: 3 kV
